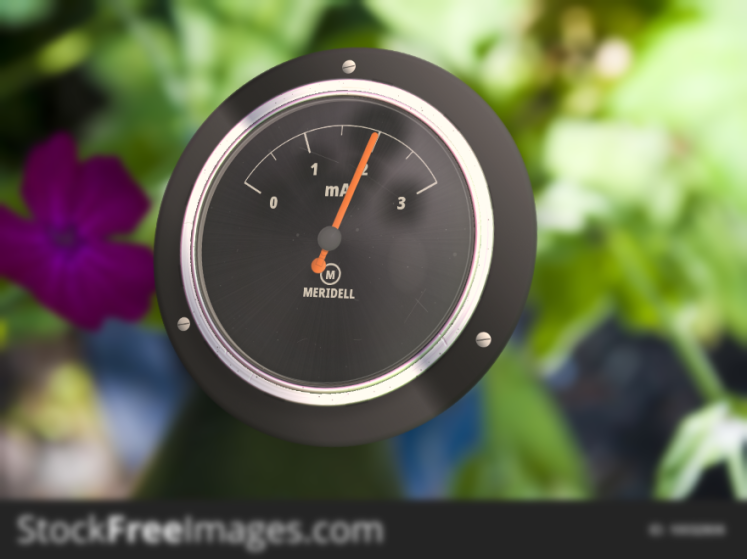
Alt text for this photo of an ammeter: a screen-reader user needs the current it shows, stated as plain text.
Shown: 2 mA
